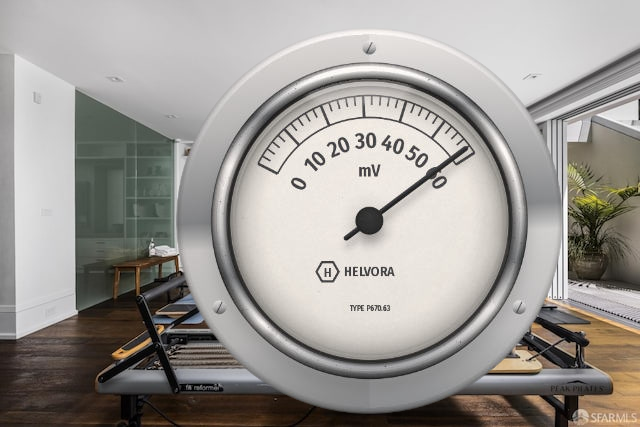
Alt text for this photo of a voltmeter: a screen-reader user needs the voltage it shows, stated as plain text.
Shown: 58 mV
